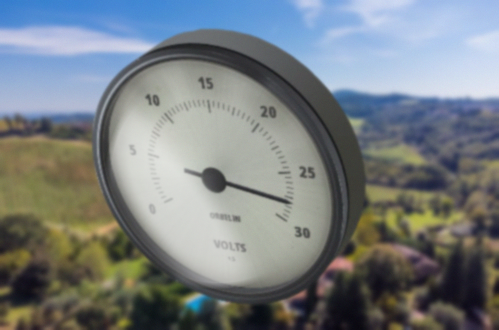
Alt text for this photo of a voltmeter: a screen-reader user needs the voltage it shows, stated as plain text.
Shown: 27.5 V
